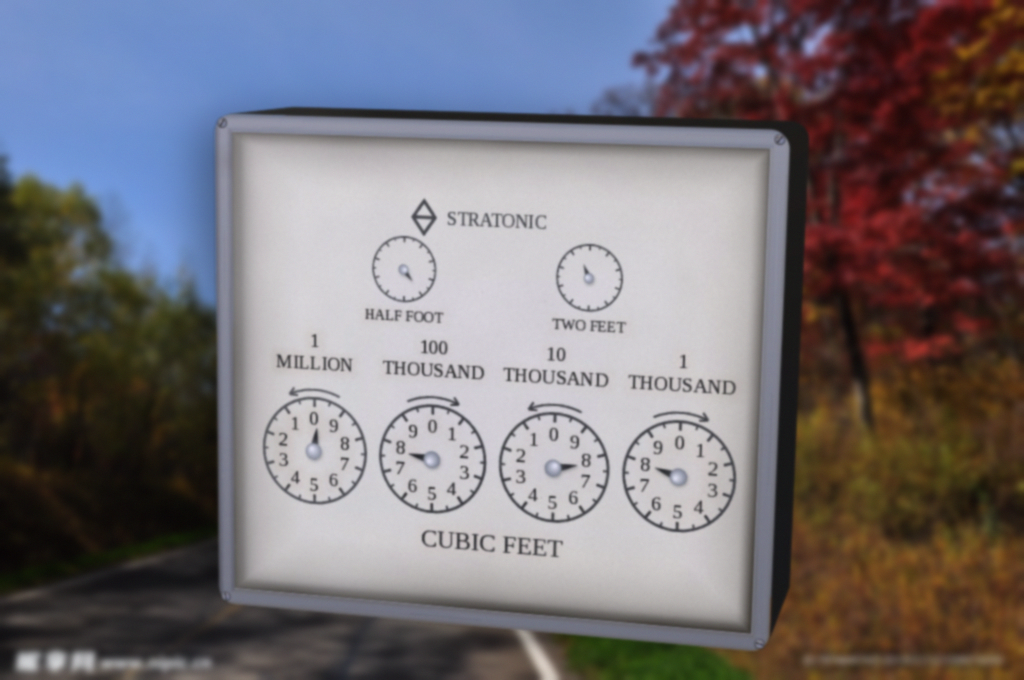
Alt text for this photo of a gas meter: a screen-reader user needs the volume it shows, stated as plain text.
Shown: 977800 ft³
